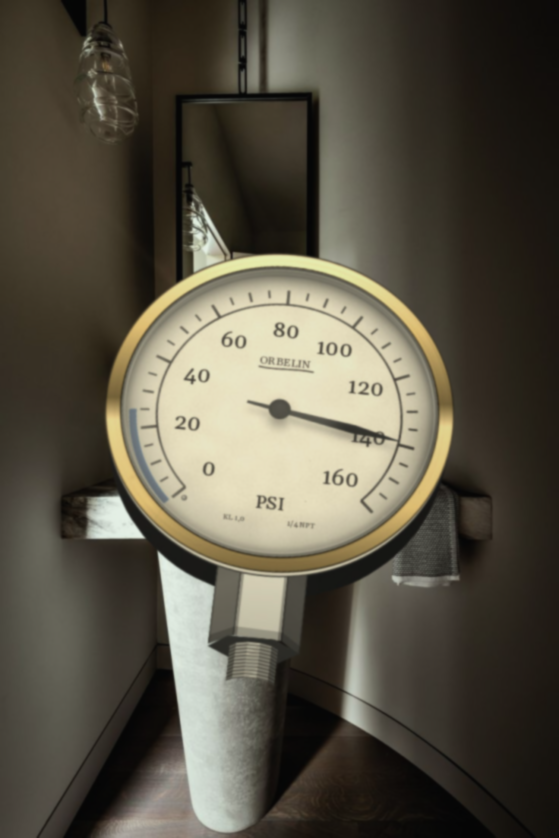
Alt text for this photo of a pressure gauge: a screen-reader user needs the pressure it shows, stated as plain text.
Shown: 140 psi
